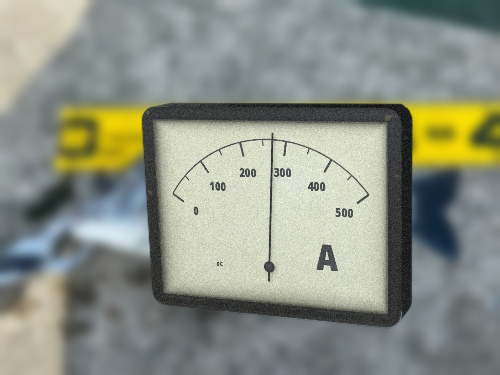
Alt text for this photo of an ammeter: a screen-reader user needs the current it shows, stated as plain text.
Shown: 275 A
